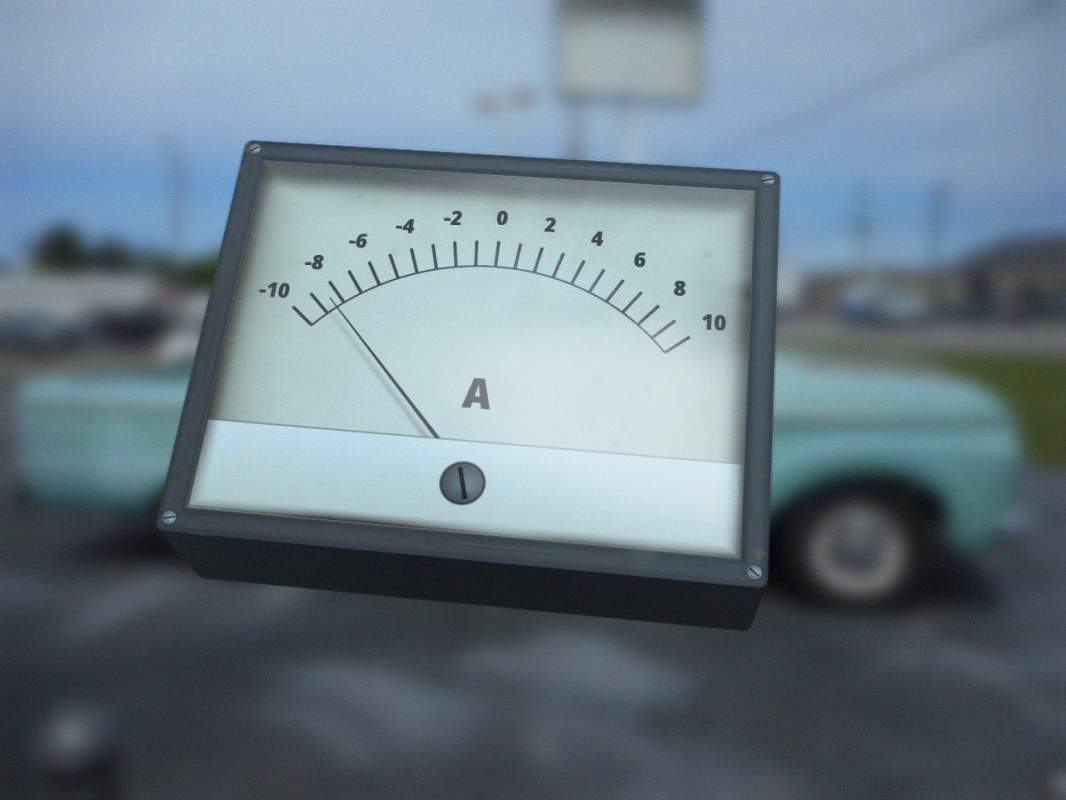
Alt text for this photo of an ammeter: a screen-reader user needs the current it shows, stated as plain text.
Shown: -8.5 A
